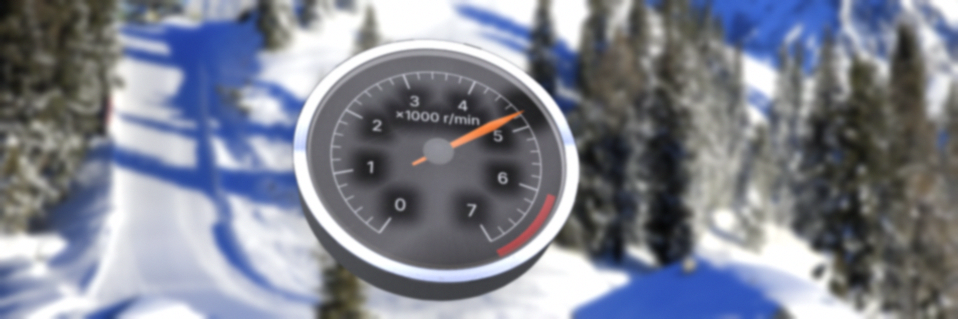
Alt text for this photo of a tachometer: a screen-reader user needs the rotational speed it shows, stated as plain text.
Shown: 4800 rpm
